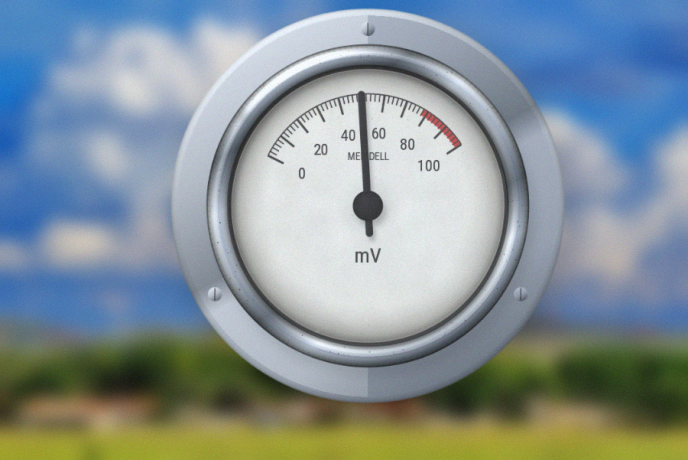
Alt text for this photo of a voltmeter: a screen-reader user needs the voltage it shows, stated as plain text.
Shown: 50 mV
